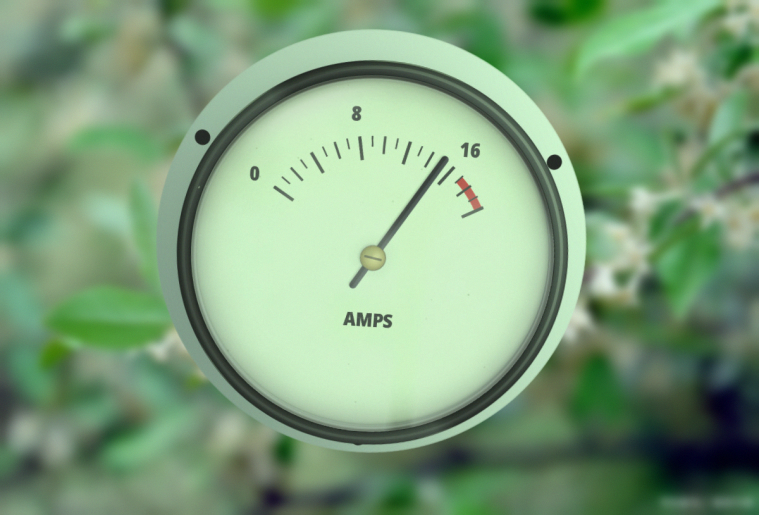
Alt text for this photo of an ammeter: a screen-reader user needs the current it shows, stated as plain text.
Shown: 15 A
